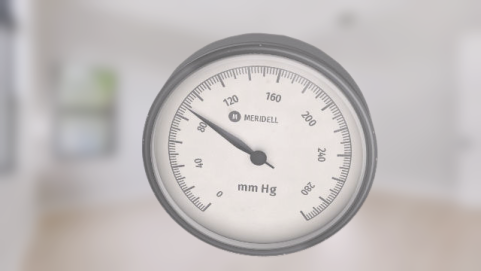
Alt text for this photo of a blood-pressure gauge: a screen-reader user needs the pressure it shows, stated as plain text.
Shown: 90 mmHg
